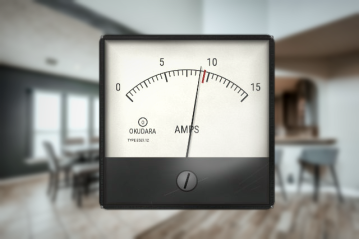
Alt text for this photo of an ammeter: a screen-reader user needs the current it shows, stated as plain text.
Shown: 9 A
